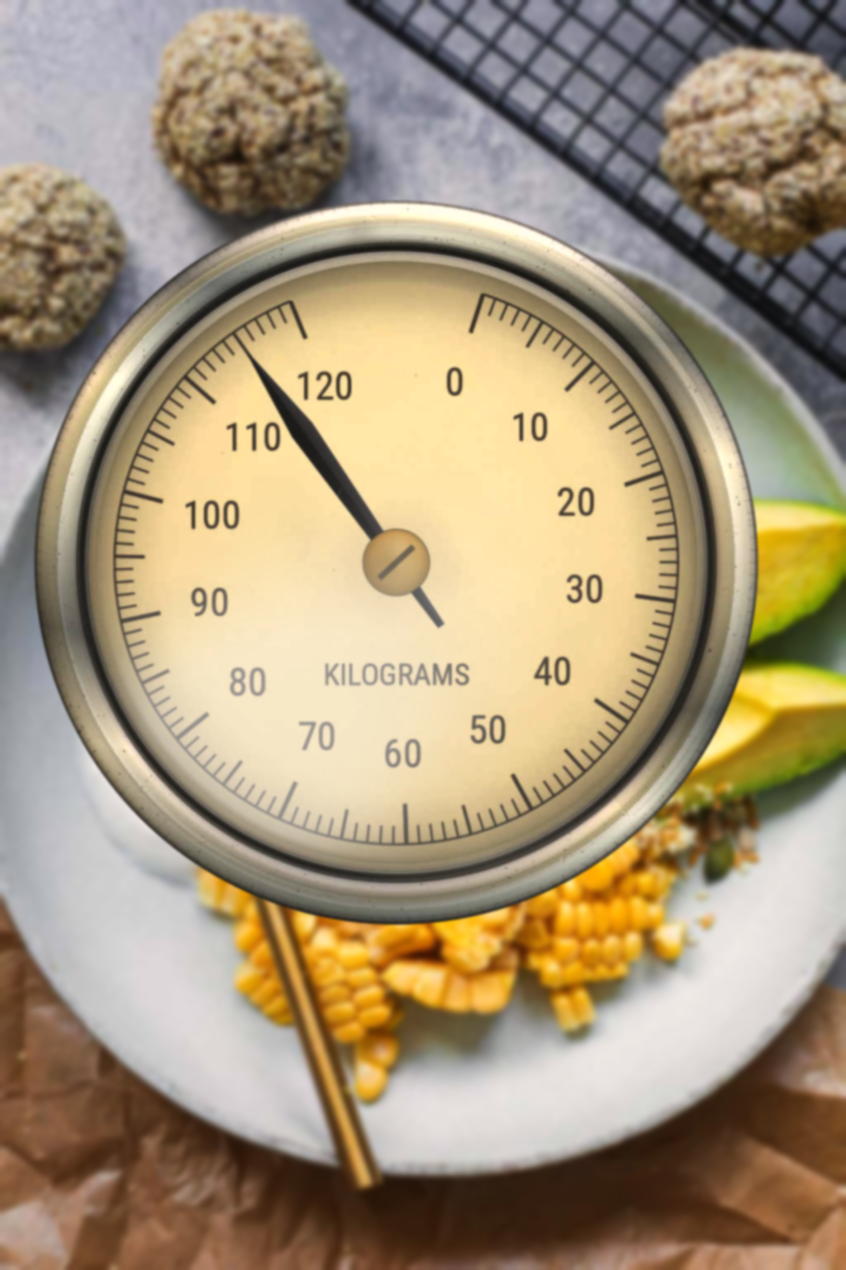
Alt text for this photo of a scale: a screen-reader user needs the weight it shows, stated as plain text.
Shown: 115 kg
